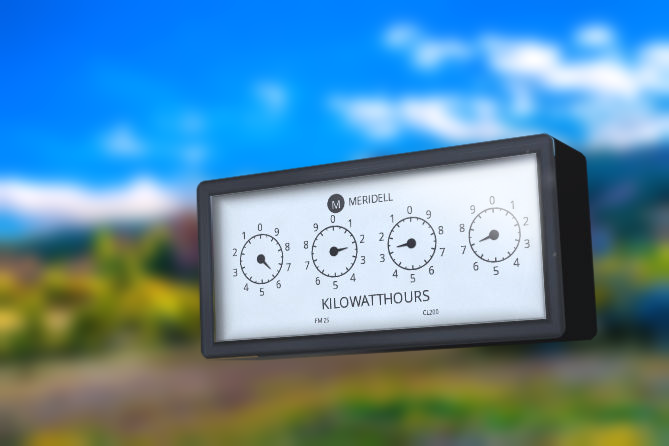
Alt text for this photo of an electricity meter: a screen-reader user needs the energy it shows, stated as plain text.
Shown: 6227 kWh
